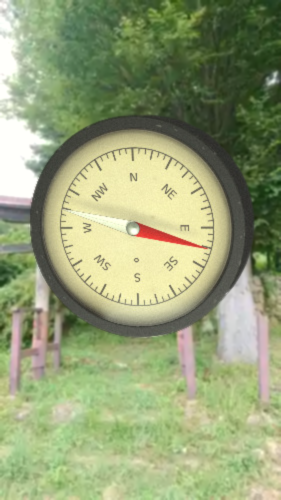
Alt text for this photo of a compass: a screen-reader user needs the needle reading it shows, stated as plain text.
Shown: 105 °
